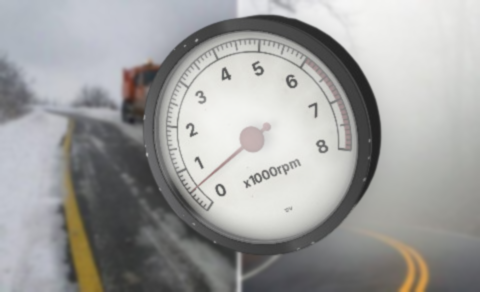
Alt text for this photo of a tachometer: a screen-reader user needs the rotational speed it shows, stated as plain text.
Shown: 500 rpm
